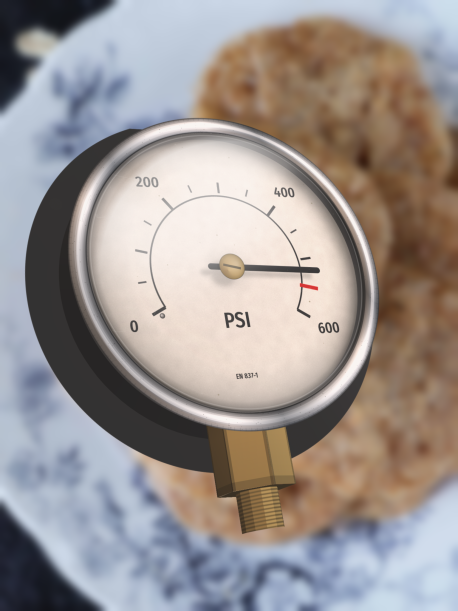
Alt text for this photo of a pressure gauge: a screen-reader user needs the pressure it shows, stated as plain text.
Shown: 525 psi
